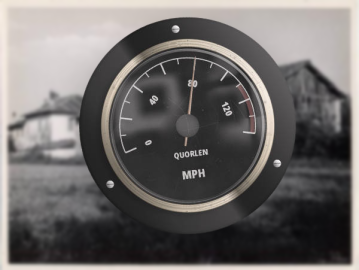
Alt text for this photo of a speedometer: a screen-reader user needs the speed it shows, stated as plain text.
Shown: 80 mph
